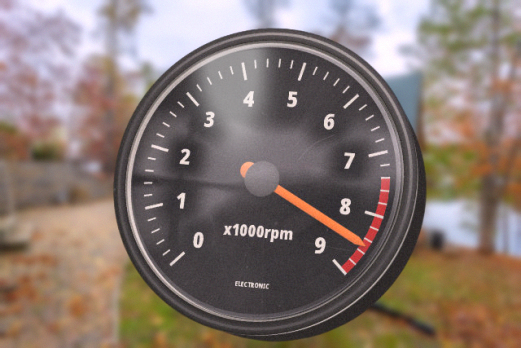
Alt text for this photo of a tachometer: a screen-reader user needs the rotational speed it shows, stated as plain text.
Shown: 8500 rpm
